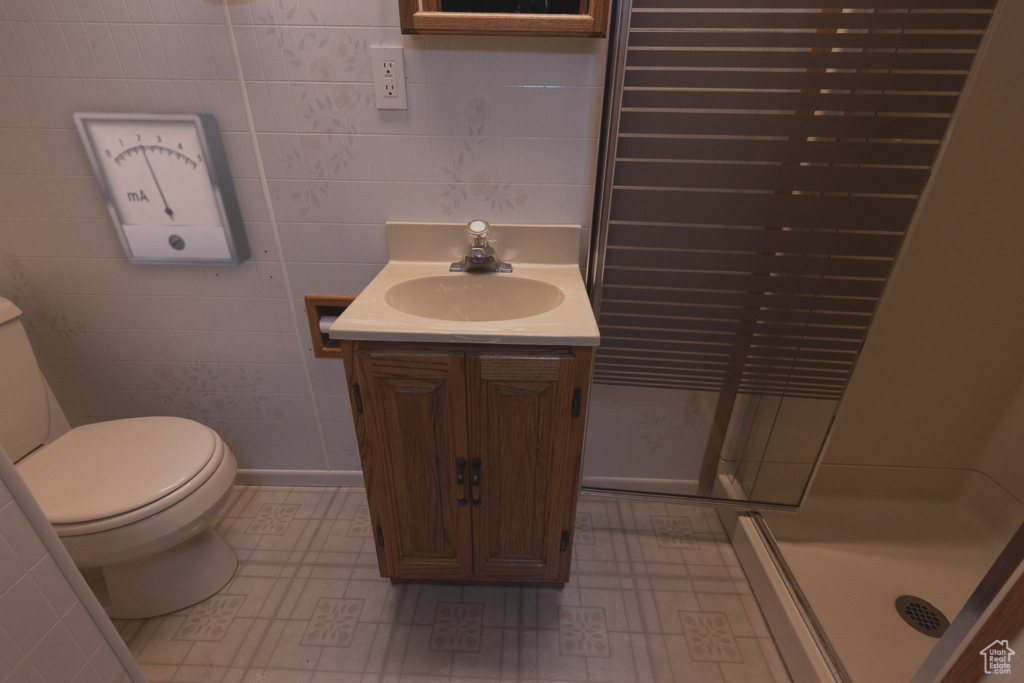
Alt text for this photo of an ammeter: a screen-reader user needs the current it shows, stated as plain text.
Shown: 2 mA
